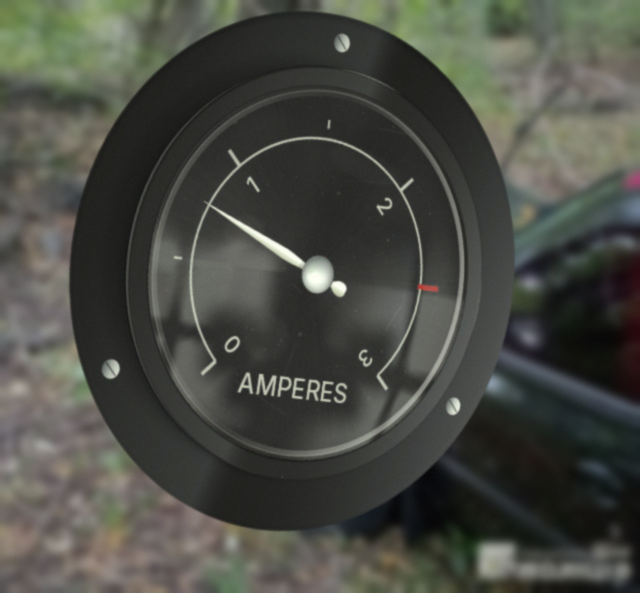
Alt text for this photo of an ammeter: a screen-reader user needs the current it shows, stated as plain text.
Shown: 0.75 A
